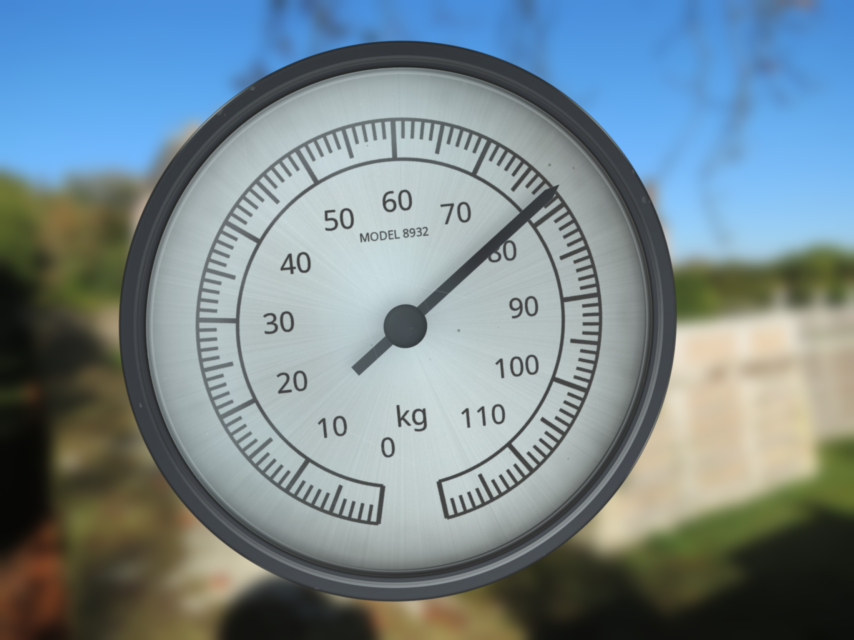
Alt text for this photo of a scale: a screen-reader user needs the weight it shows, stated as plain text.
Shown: 78 kg
